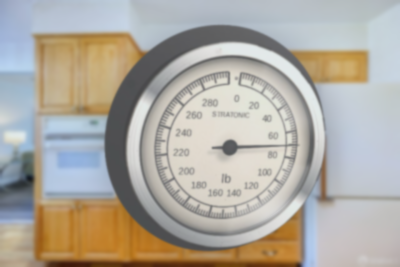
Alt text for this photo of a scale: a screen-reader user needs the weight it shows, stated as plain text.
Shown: 70 lb
